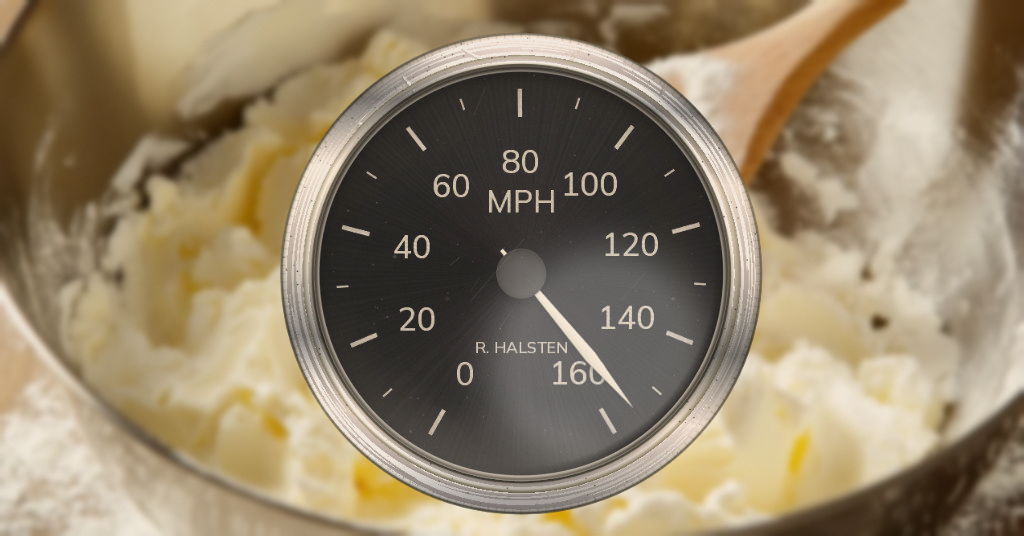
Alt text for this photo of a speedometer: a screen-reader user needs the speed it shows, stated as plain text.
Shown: 155 mph
